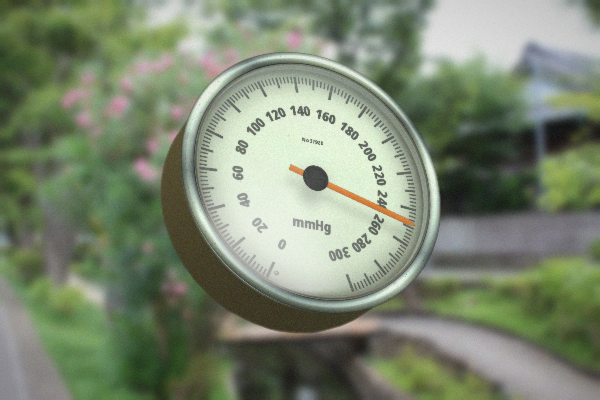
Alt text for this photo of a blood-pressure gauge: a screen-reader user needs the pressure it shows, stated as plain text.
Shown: 250 mmHg
